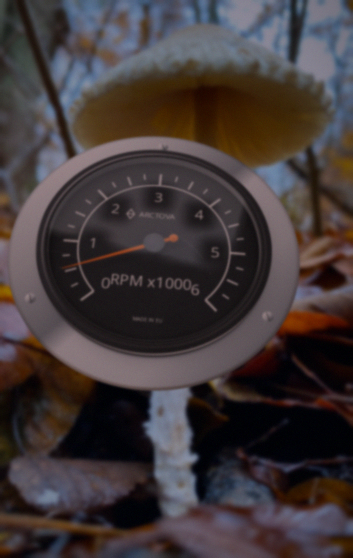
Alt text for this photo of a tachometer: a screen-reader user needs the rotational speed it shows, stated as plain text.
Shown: 500 rpm
